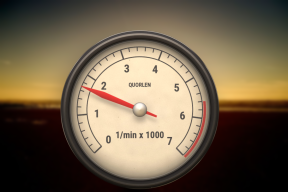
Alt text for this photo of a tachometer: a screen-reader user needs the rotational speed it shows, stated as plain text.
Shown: 1700 rpm
